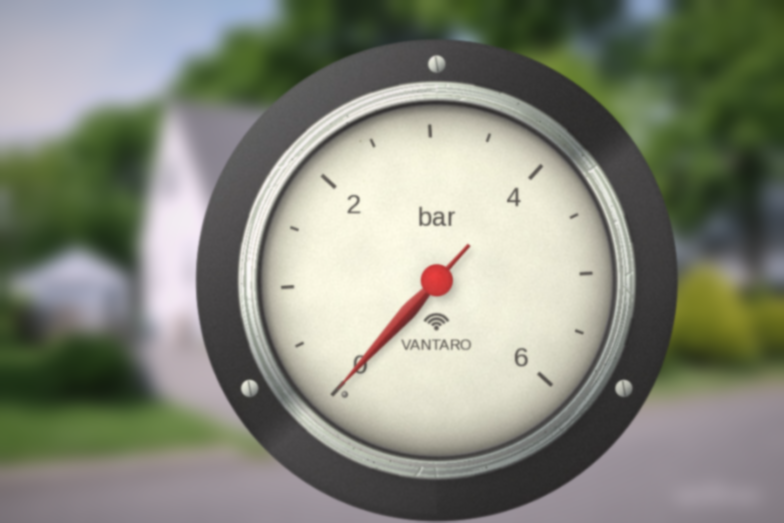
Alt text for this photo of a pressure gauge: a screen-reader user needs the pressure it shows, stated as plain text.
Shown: 0 bar
